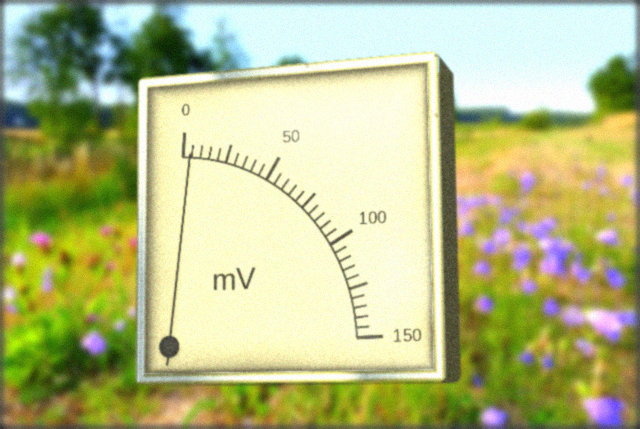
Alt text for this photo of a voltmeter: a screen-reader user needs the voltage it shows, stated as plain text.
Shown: 5 mV
